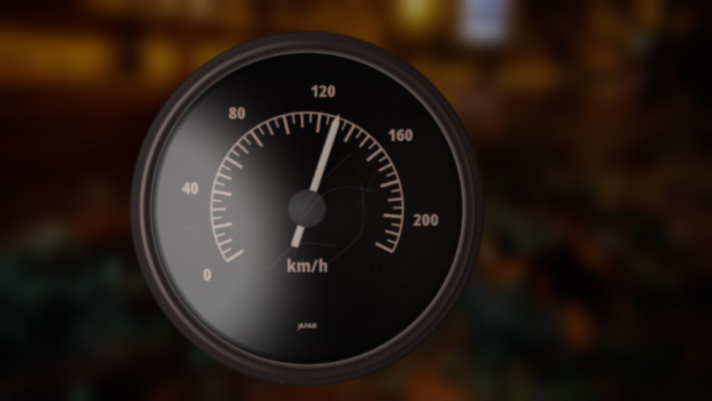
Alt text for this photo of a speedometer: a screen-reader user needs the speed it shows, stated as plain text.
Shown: 130 km/h
